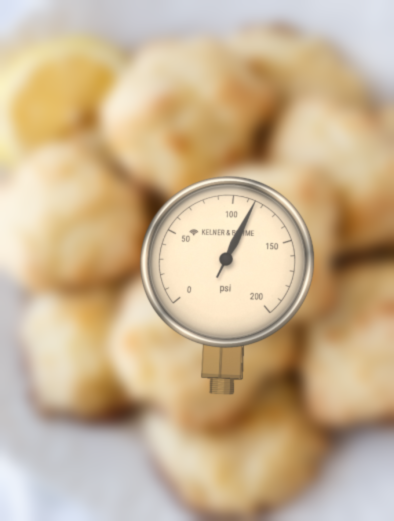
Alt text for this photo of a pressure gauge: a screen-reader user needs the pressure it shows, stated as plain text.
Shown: 115 psi
